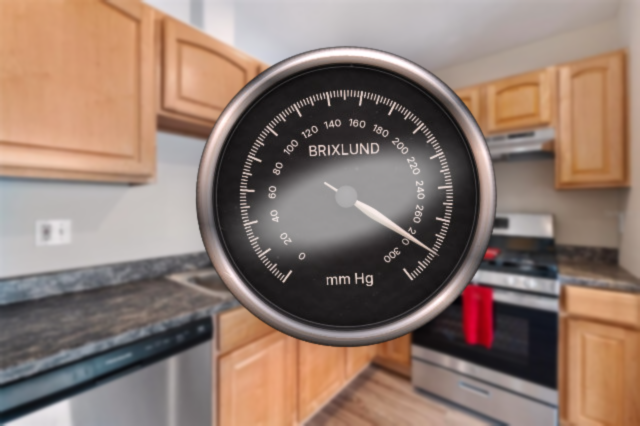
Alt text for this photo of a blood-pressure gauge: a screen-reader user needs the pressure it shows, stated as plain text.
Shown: 280 mmHg
